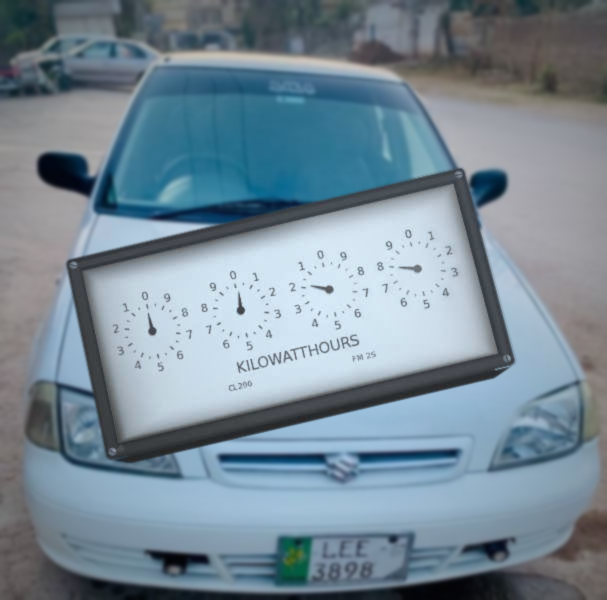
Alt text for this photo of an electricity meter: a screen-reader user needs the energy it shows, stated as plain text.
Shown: 18 kWh
